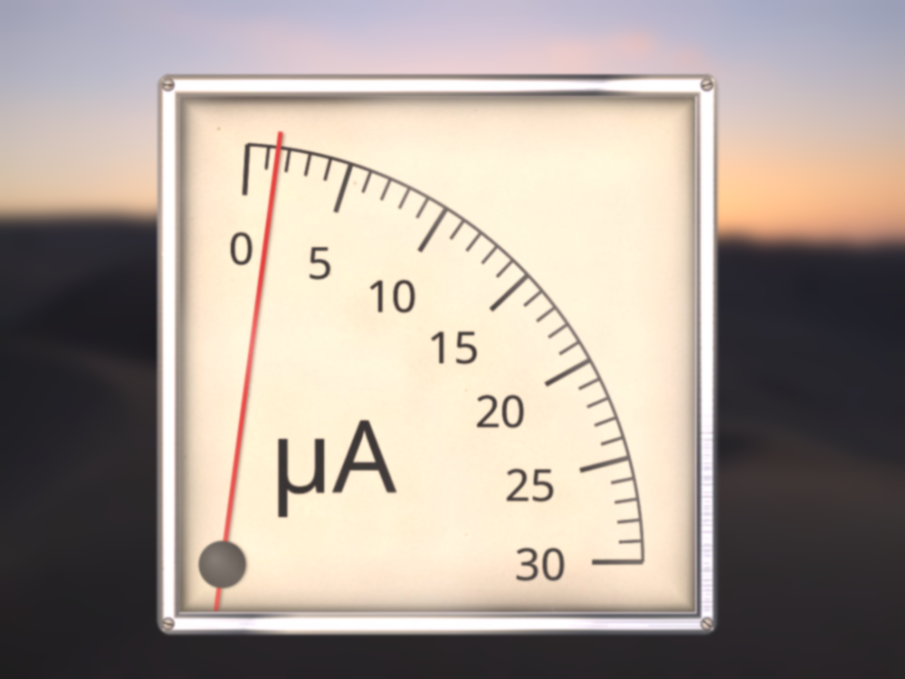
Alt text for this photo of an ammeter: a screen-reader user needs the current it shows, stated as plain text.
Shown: 1.5 µA
